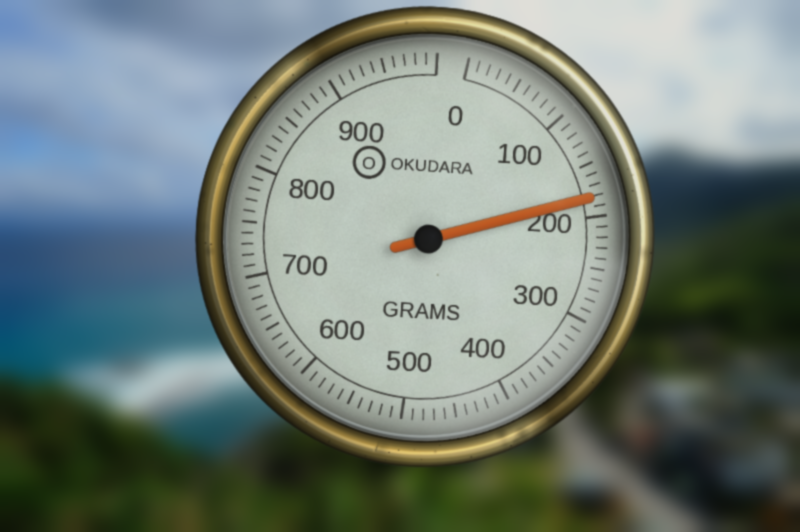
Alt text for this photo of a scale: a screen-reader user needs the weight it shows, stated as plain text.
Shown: 180 g
